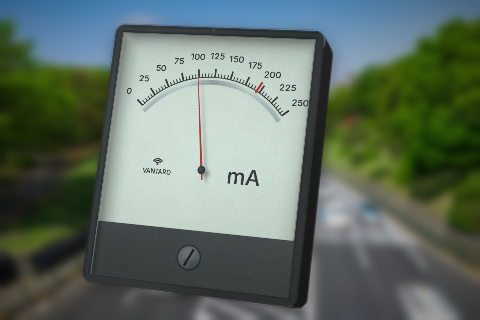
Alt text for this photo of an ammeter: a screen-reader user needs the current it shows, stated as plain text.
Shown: 100 mA
